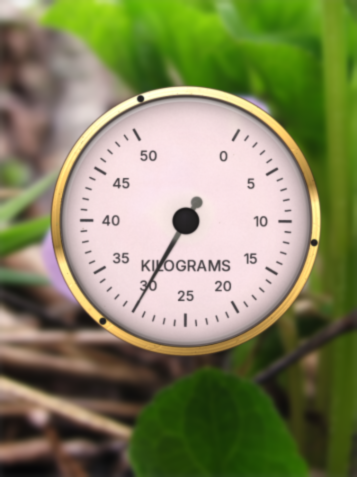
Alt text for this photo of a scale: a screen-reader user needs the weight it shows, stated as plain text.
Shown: 30 kg
